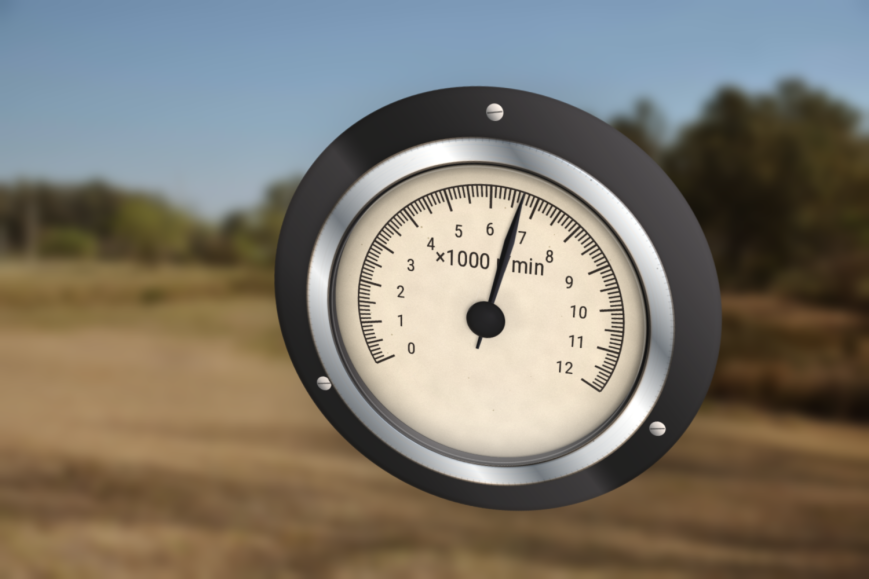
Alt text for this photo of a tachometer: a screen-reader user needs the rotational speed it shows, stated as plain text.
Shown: 6700 rpm
